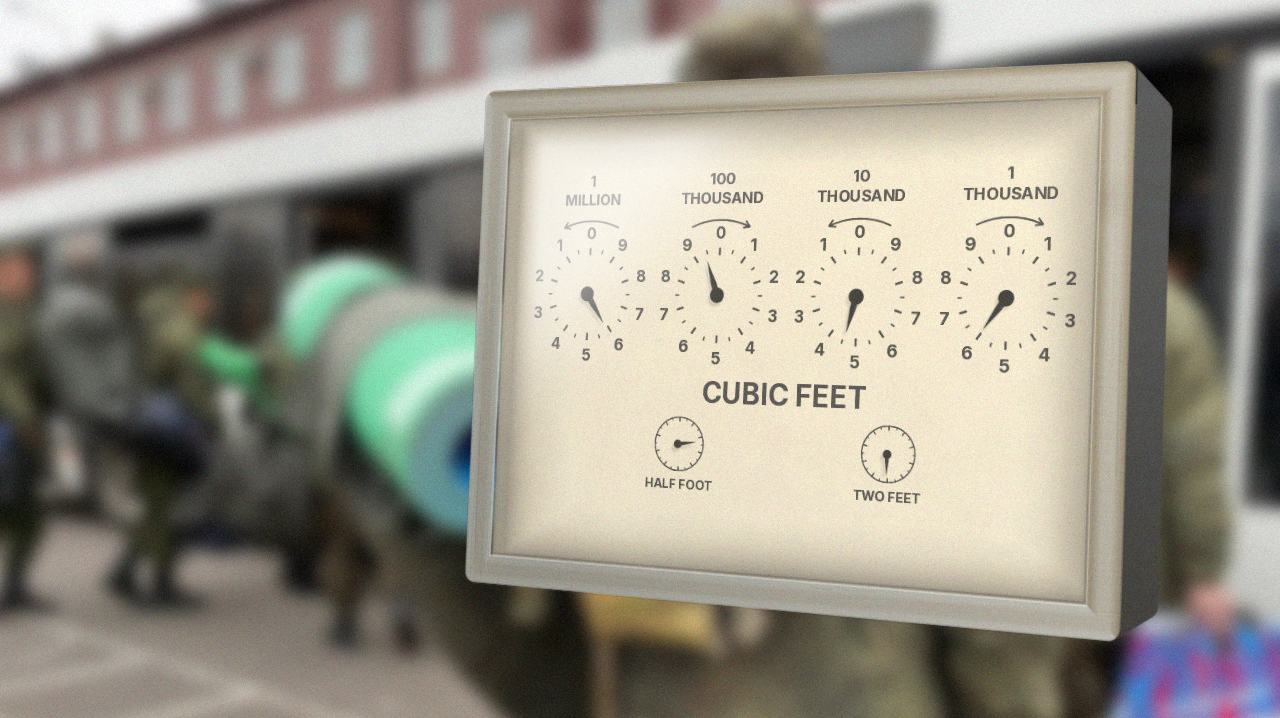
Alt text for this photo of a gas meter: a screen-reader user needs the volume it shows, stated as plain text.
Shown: 594600 ft³
